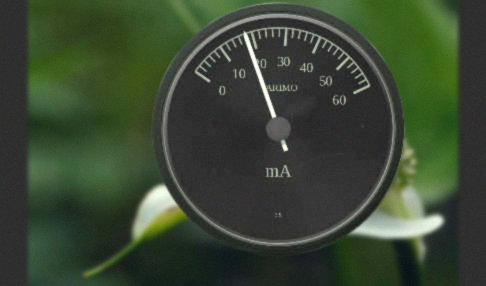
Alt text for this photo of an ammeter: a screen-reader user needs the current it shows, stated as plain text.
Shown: 18 mA
